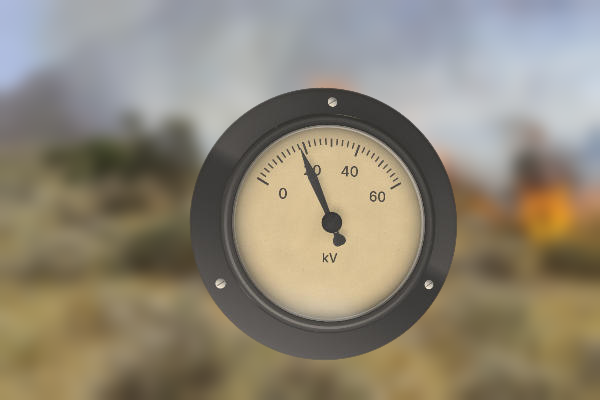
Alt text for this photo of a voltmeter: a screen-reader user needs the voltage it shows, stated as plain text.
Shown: 18 kV
